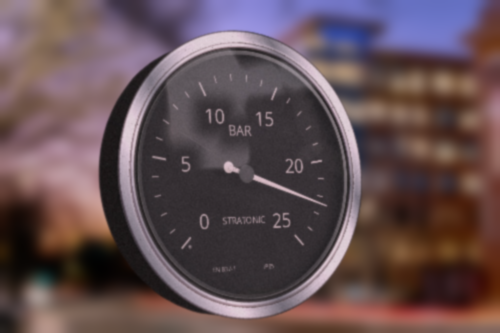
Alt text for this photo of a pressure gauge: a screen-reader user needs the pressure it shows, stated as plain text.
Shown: 22.5 bar
